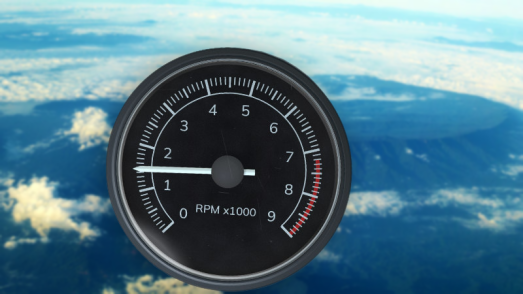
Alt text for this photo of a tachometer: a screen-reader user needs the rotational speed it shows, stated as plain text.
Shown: 1500 rpm
